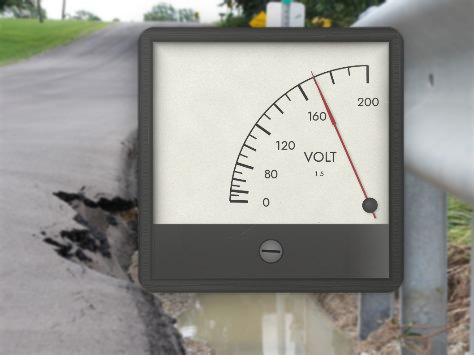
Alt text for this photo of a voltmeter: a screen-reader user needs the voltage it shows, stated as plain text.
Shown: 170 V
